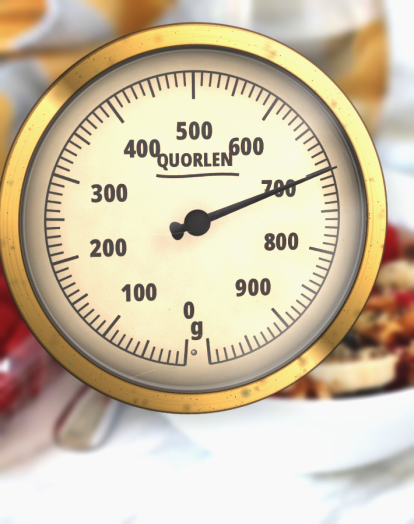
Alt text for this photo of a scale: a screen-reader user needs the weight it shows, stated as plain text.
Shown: 700 g
